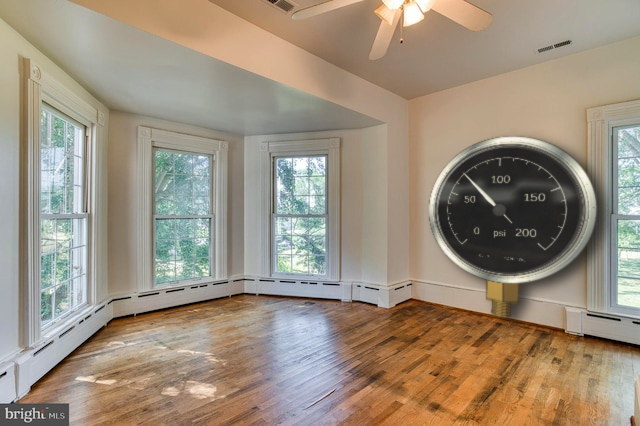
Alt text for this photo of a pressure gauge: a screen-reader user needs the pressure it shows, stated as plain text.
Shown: 70 psi
